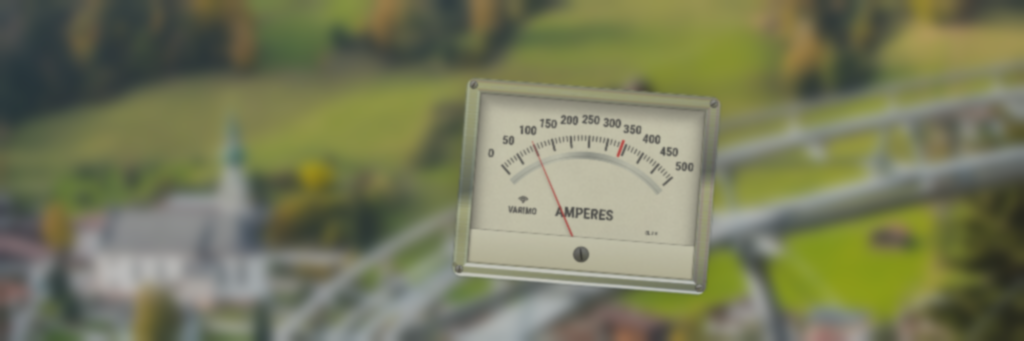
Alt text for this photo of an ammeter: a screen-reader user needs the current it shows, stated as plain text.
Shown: 100 A
